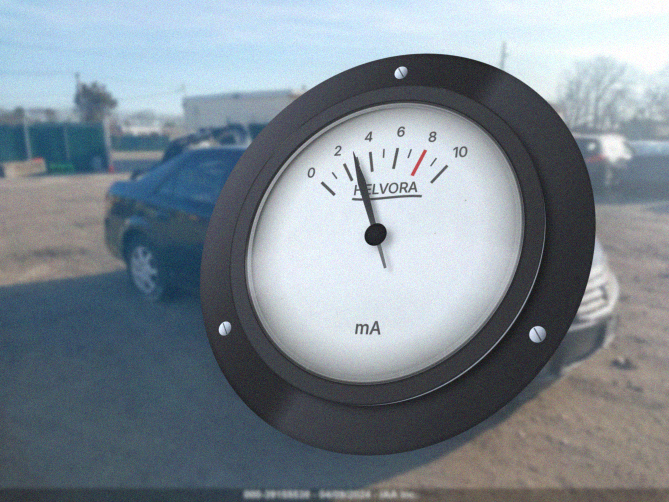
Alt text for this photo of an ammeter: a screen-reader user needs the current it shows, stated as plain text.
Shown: 3 mA
